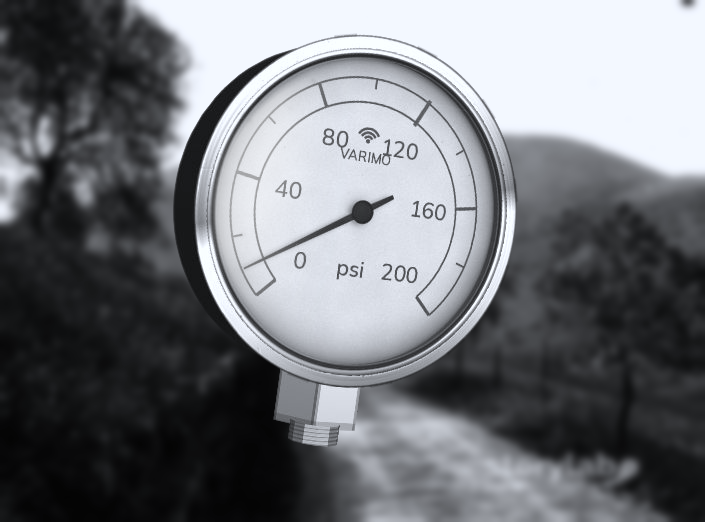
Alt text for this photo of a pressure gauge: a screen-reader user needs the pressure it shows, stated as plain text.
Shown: 10 psi
